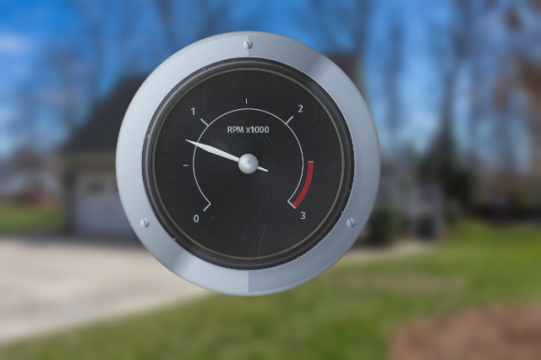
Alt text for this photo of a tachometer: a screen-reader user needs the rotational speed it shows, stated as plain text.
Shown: 750 rpm
